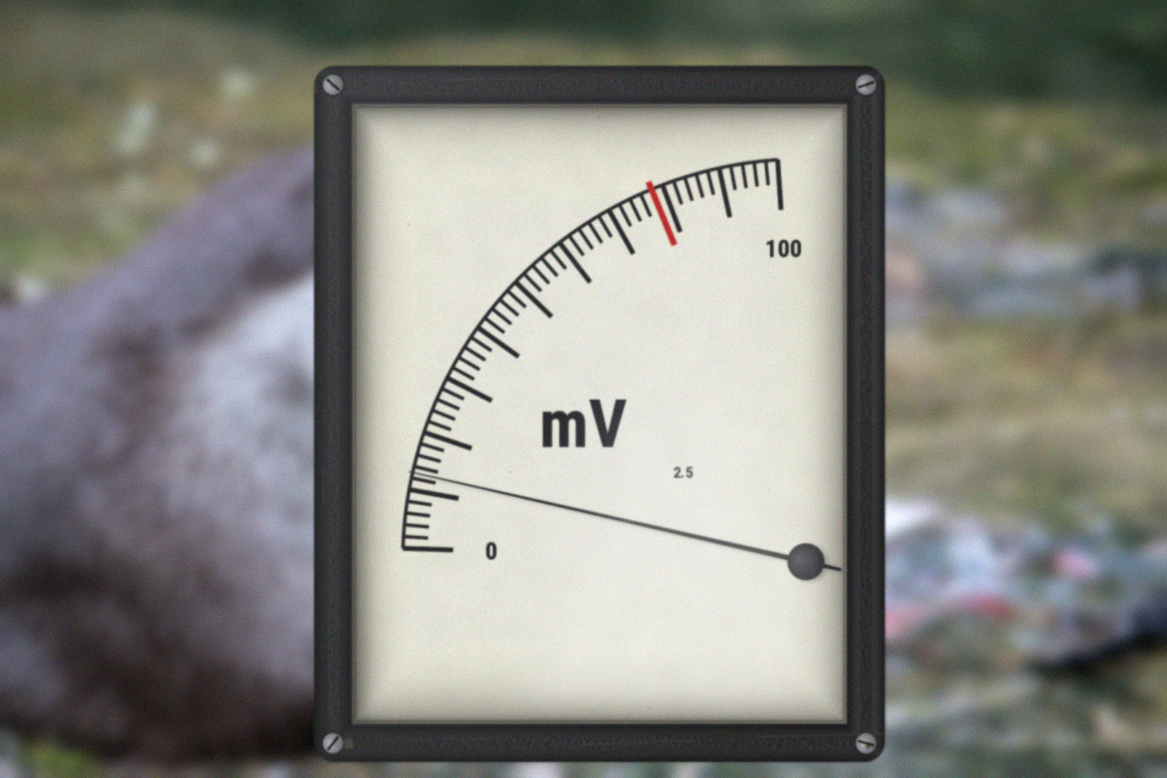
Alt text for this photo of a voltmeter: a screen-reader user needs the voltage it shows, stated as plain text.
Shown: 13 mV
